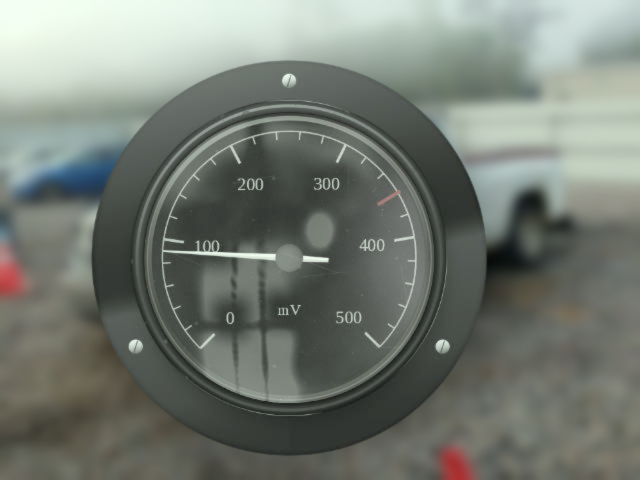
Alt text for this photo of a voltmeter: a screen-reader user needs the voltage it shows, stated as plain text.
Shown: 90 mV
